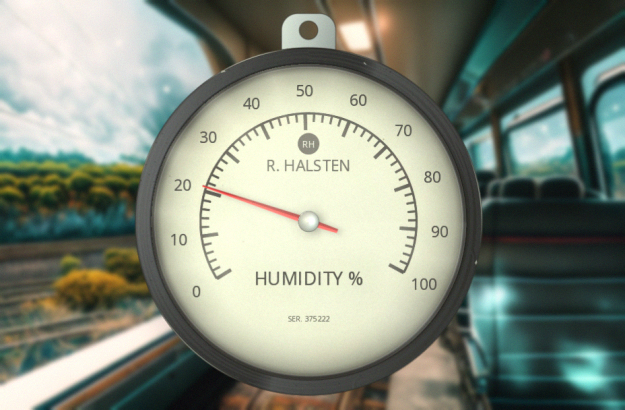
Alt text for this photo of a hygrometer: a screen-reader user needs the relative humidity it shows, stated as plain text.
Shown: 21 %
